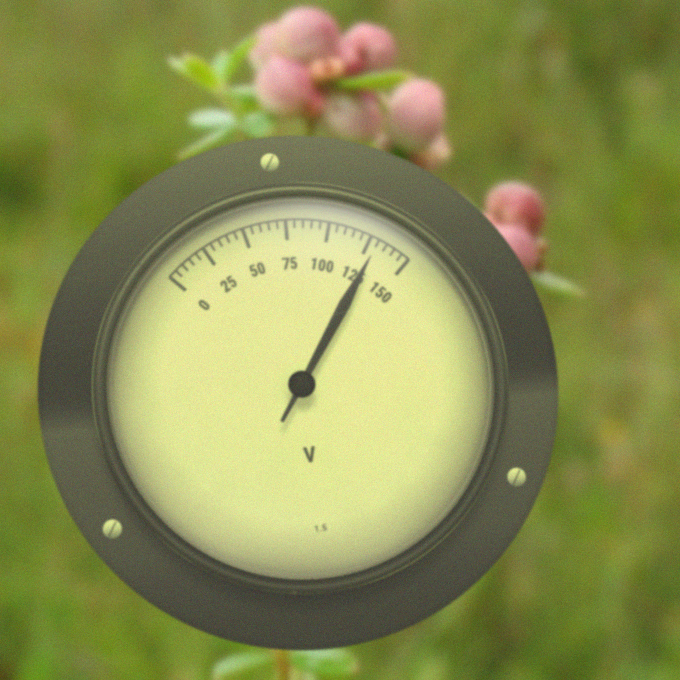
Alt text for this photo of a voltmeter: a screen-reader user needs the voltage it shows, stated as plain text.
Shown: 130 V
